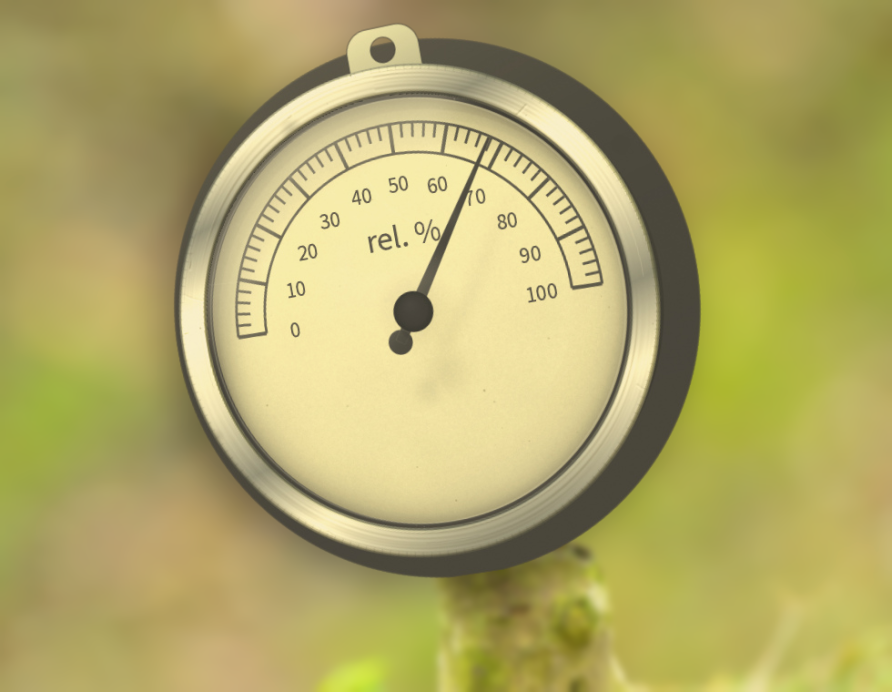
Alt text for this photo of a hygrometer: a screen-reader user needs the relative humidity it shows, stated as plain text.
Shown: 68 %
